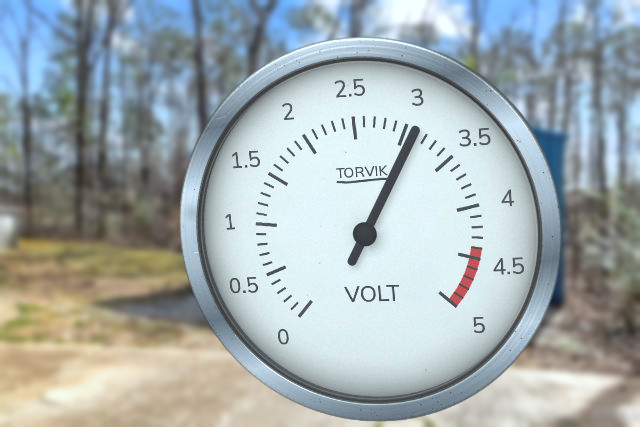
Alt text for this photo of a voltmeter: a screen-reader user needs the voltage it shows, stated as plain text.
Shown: 3.1 V
